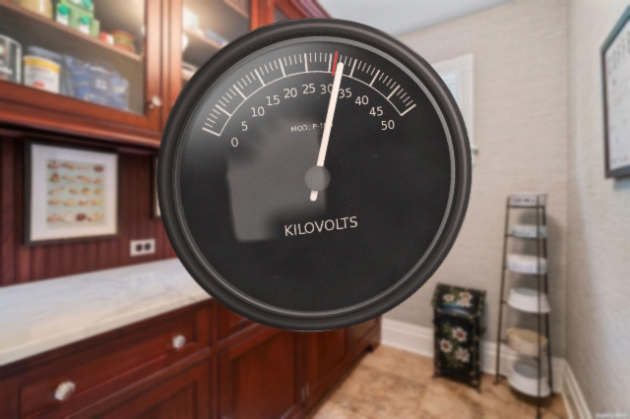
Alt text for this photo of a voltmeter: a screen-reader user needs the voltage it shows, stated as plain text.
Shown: 32 kV
